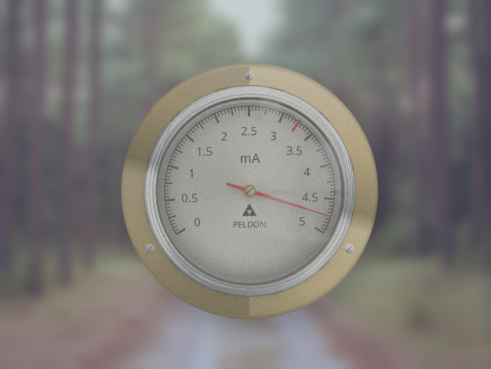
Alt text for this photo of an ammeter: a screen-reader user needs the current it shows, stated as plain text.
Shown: 4.75 mA
